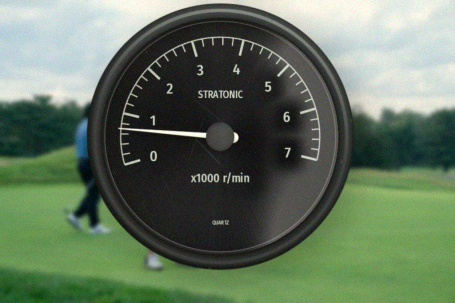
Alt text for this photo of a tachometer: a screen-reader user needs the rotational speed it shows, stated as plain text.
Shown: 700 rpm
